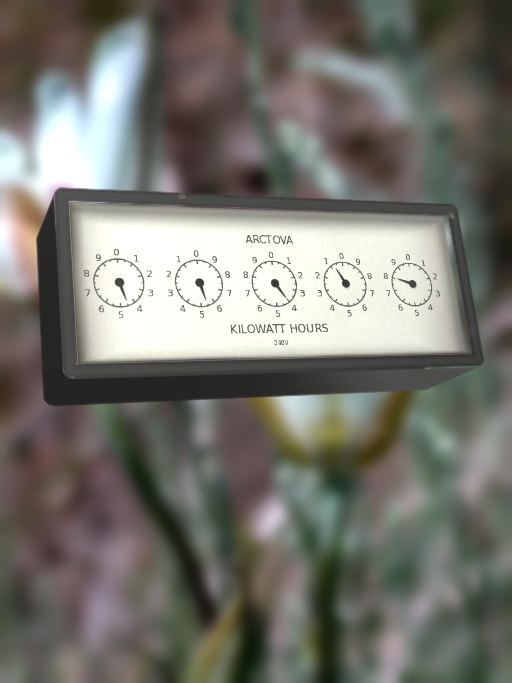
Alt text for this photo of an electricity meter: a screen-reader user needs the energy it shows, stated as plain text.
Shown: 45408 kWh
